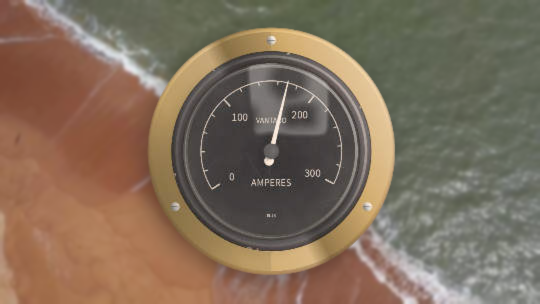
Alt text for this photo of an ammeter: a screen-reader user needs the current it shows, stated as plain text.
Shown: 170 A
